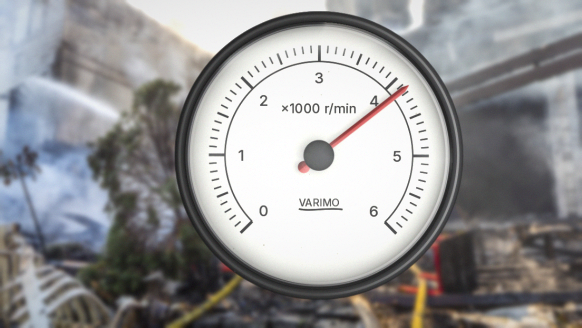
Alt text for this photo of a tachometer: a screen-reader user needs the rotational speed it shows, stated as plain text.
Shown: 4150 rpm
